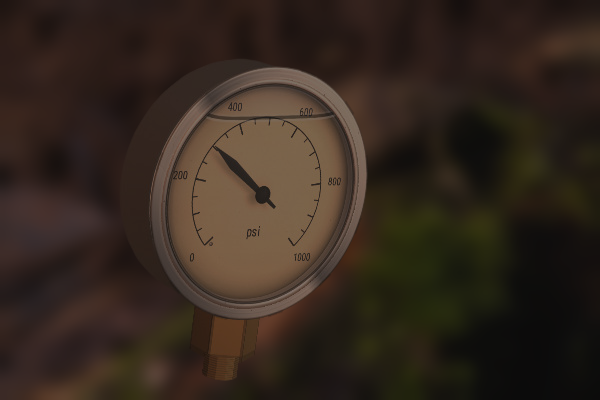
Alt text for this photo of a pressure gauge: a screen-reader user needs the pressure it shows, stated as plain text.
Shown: 300 psi
